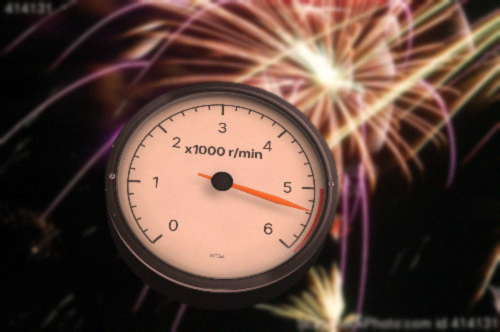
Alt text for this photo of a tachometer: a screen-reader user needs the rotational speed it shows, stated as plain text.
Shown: 5400 rpm
